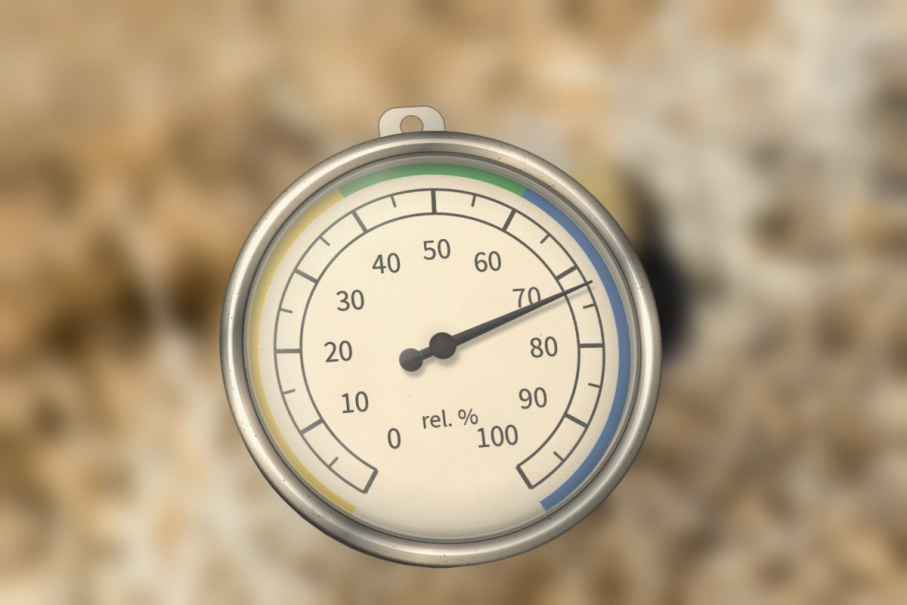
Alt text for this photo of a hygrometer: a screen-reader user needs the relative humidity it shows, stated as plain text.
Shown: 72.5 %
